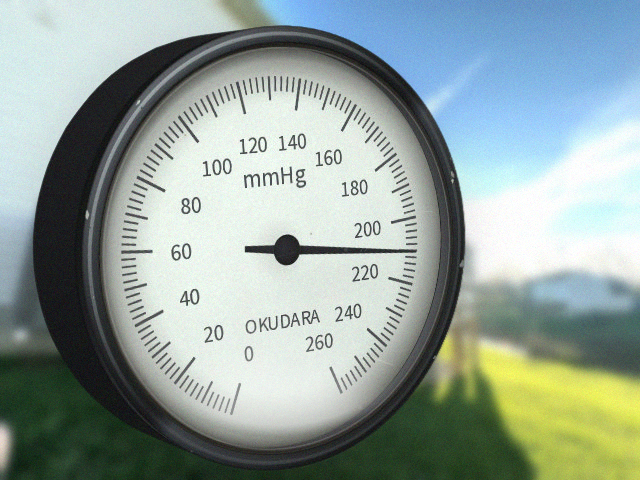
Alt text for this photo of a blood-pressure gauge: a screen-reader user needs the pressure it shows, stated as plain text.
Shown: 210 mmHg
